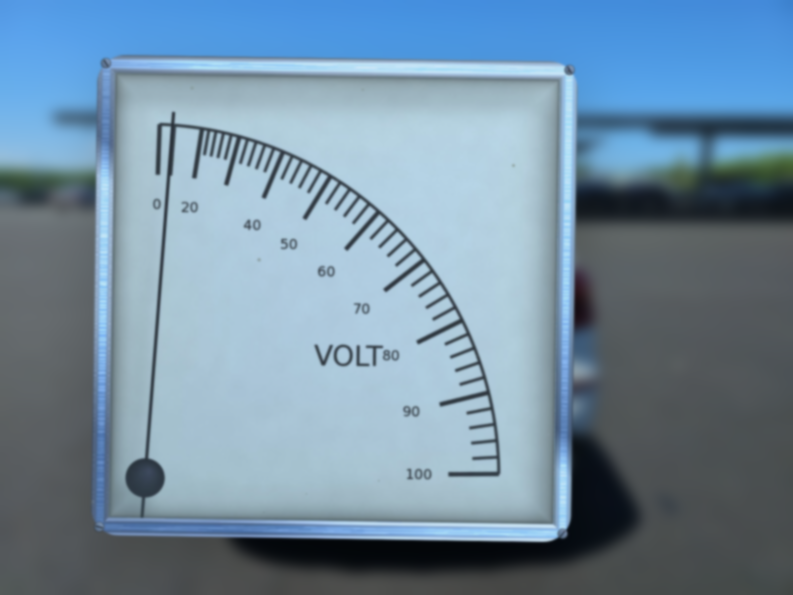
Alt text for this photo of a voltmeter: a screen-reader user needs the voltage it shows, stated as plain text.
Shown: 10 V
